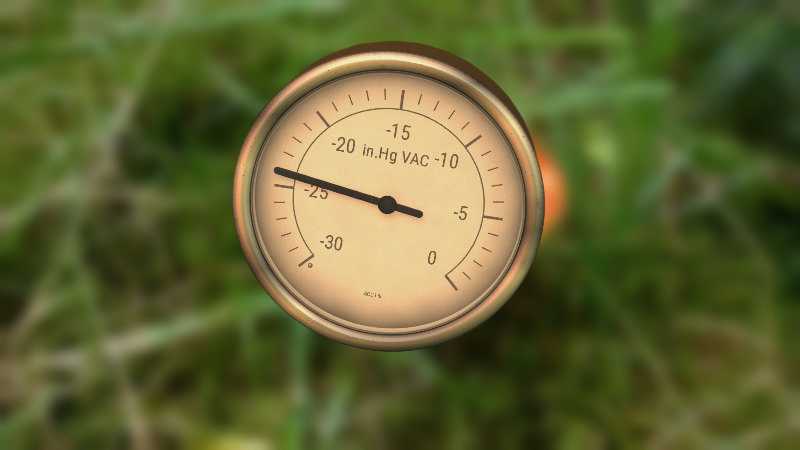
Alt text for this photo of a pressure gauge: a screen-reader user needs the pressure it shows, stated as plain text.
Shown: -24 inHg
